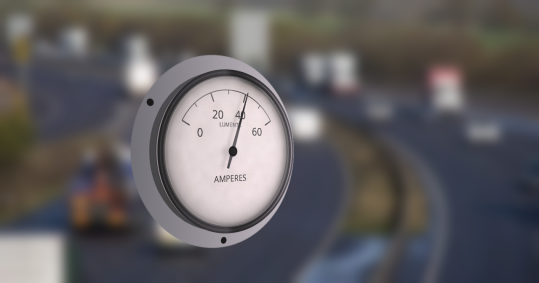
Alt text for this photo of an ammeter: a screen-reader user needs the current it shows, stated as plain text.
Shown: 40 A
